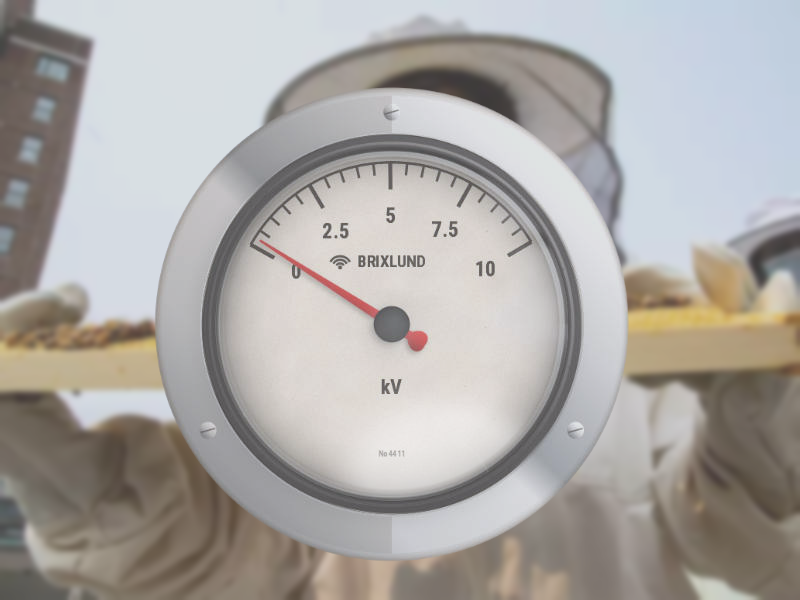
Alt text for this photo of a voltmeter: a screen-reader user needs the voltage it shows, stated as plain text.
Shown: 0.25 kV
